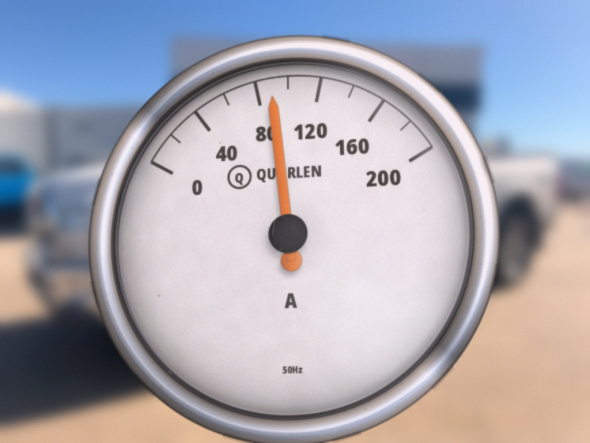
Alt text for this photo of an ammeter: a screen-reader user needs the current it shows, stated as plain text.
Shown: 90 A
